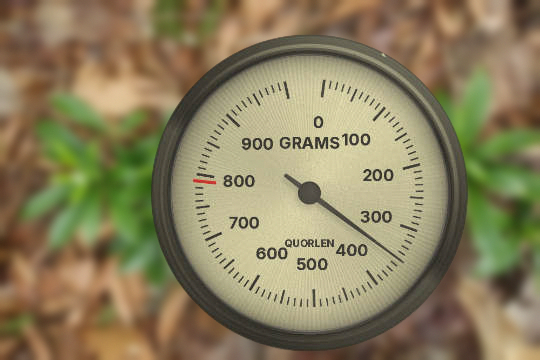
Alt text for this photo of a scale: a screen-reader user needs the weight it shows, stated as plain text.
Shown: 350 g
